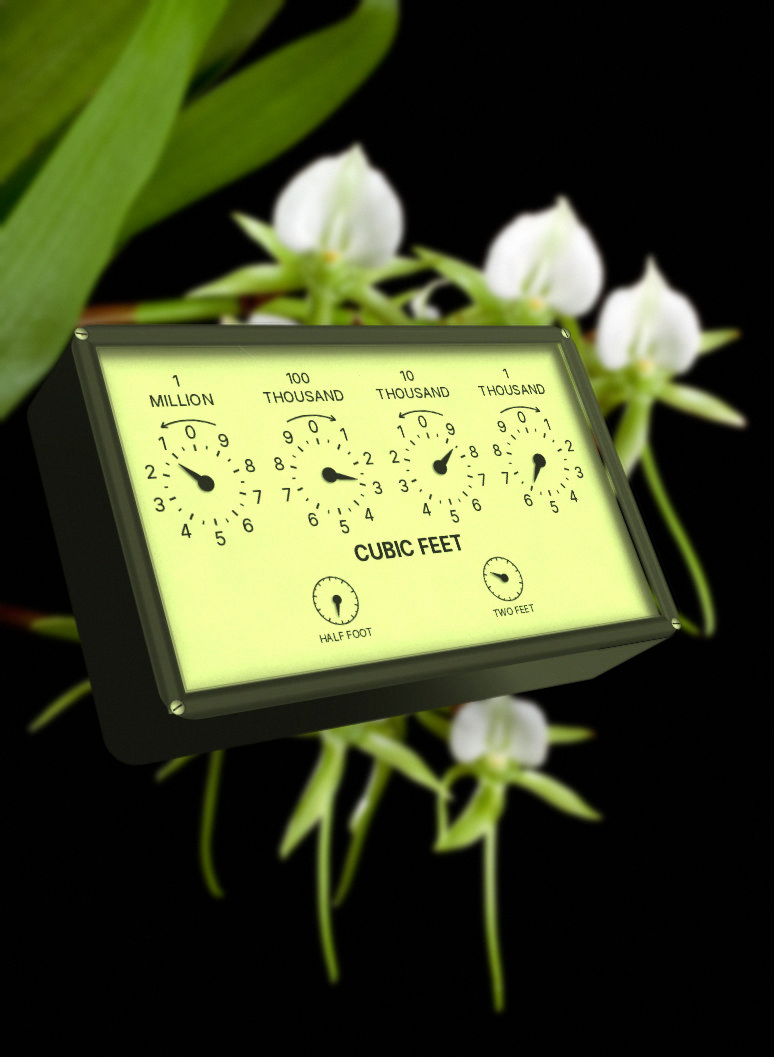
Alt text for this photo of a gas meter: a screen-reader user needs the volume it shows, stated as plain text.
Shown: 128600 ft³
